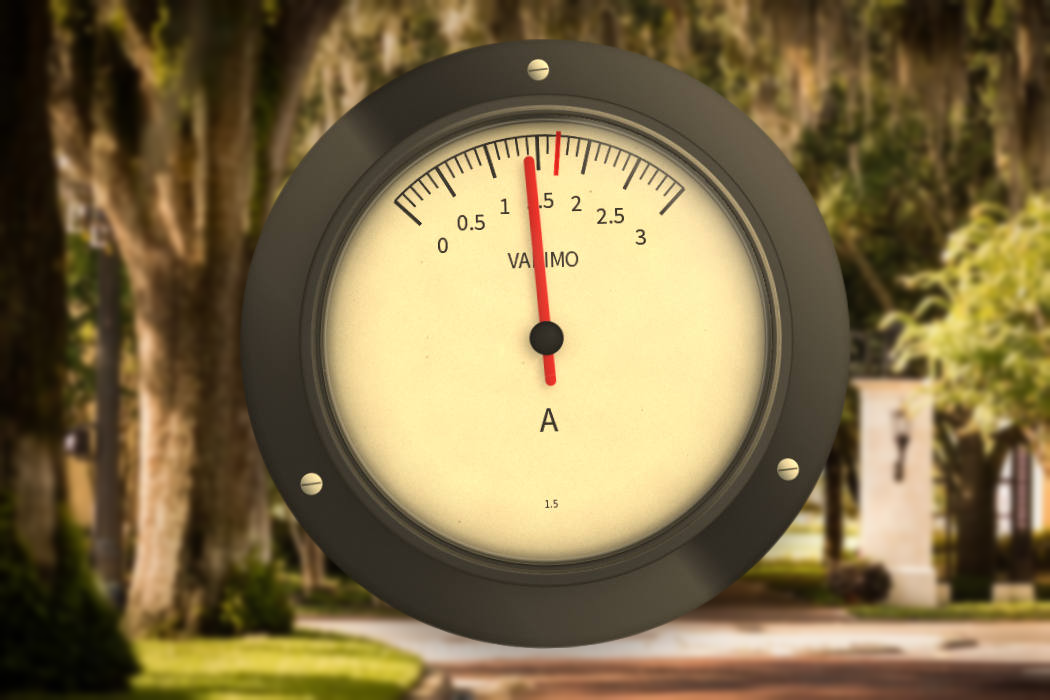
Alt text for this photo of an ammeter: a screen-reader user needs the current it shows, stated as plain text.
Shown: 1.4 A
